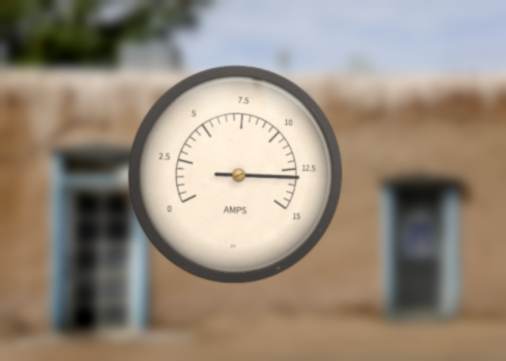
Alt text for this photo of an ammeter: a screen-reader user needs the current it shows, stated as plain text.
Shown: 13 A
